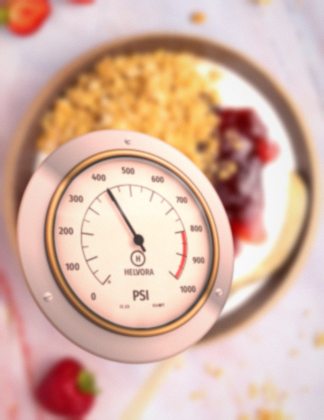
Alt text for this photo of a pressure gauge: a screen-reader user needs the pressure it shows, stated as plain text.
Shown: 400 psi
